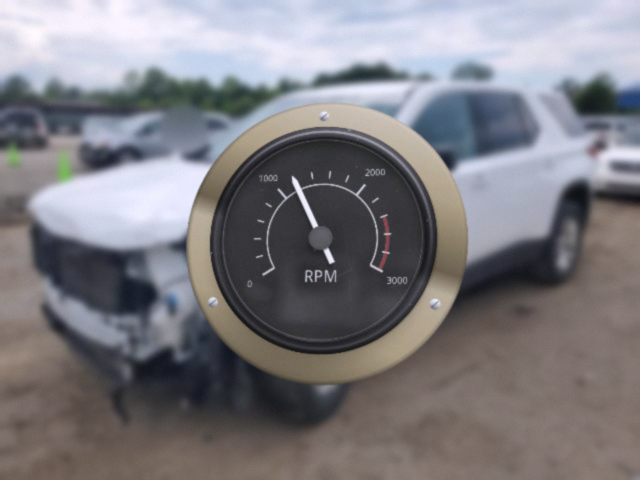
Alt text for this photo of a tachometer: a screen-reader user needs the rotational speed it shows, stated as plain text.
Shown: 1200 rpm
